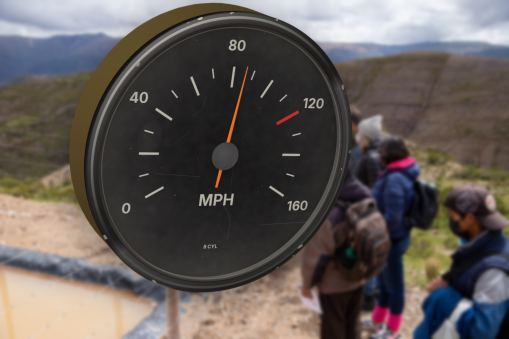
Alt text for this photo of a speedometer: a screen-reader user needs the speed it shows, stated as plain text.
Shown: 85 mph
